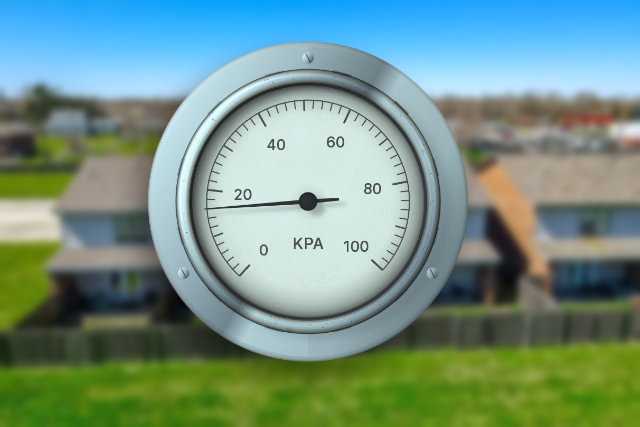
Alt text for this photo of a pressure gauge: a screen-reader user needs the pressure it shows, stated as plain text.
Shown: 16 kPa
